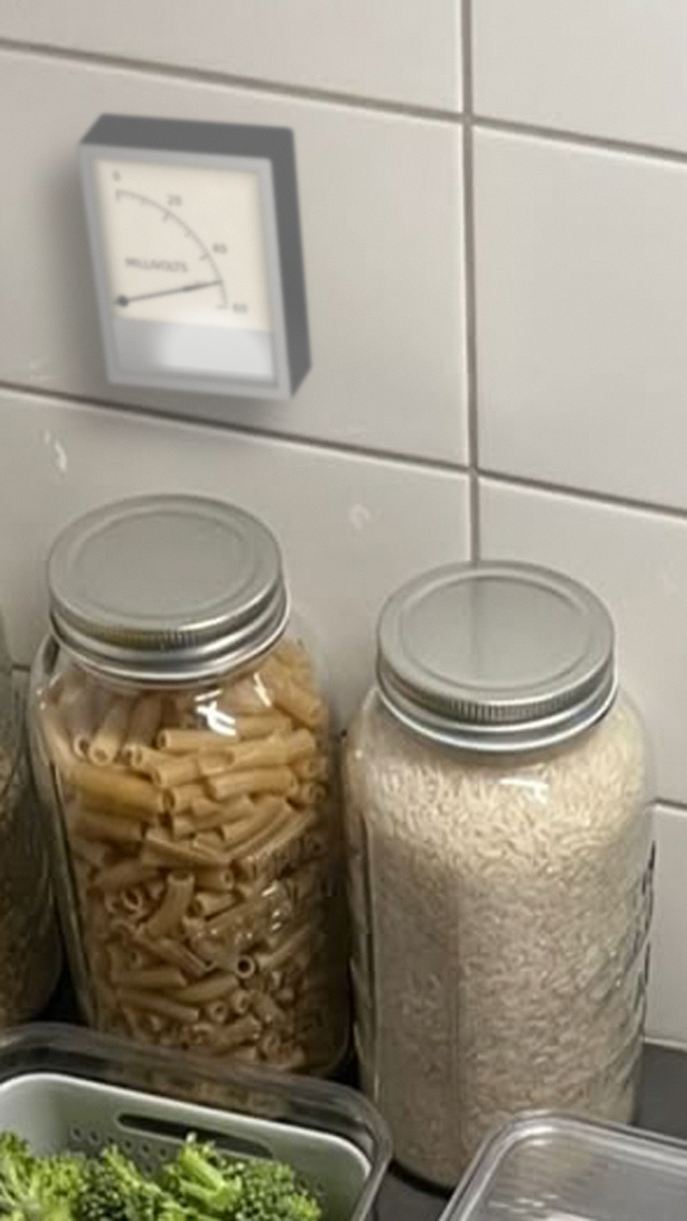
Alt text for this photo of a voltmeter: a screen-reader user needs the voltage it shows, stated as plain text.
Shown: 50 mV
